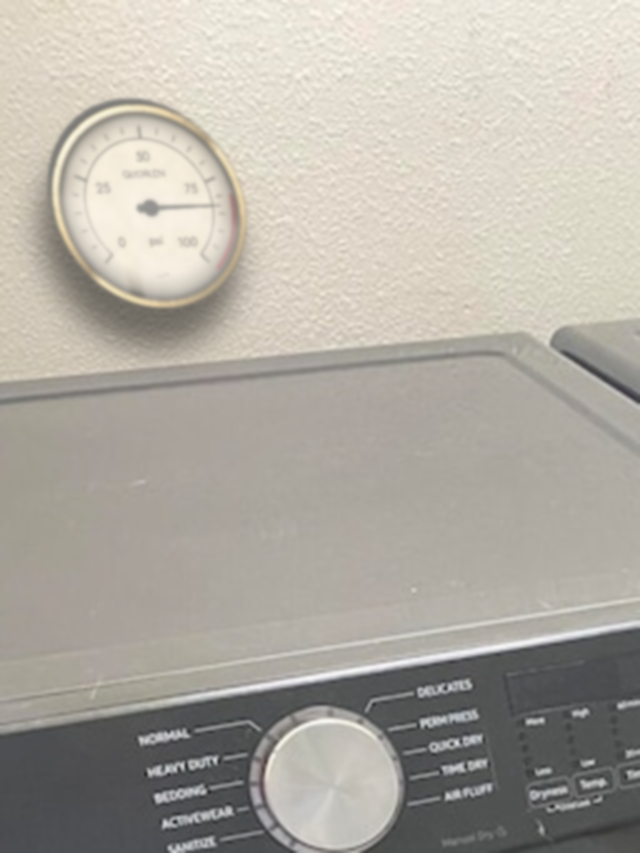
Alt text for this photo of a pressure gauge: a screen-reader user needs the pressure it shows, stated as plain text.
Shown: 82.5 psi
